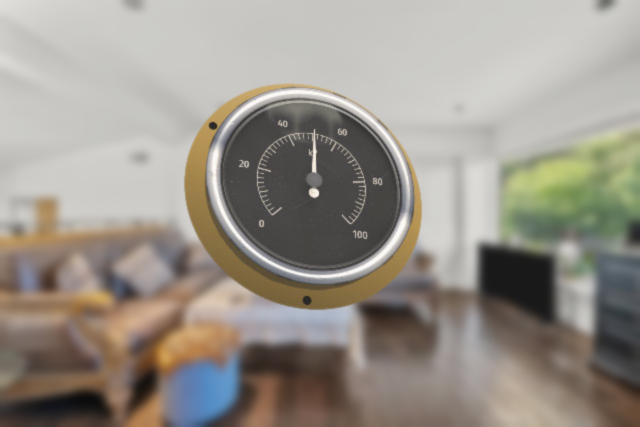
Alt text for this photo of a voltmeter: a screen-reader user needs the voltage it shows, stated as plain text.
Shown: 50 kV
